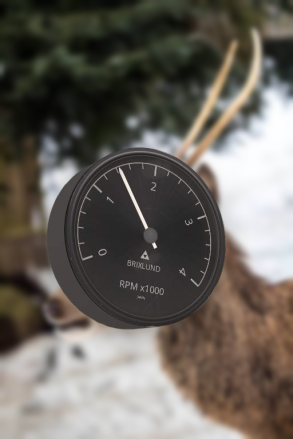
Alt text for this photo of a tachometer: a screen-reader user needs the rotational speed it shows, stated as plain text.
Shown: 1400 rpm
